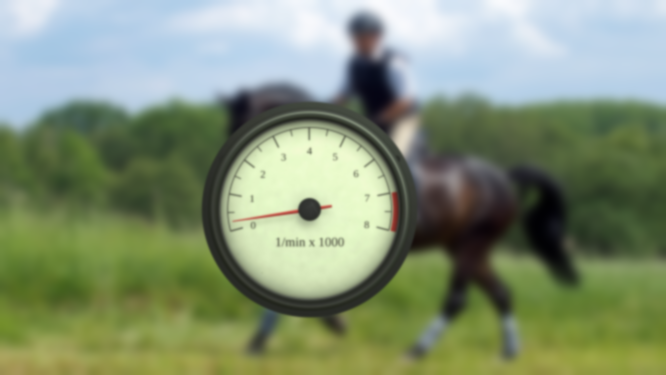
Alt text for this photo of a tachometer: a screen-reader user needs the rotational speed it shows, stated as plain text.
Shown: 250 rpm
